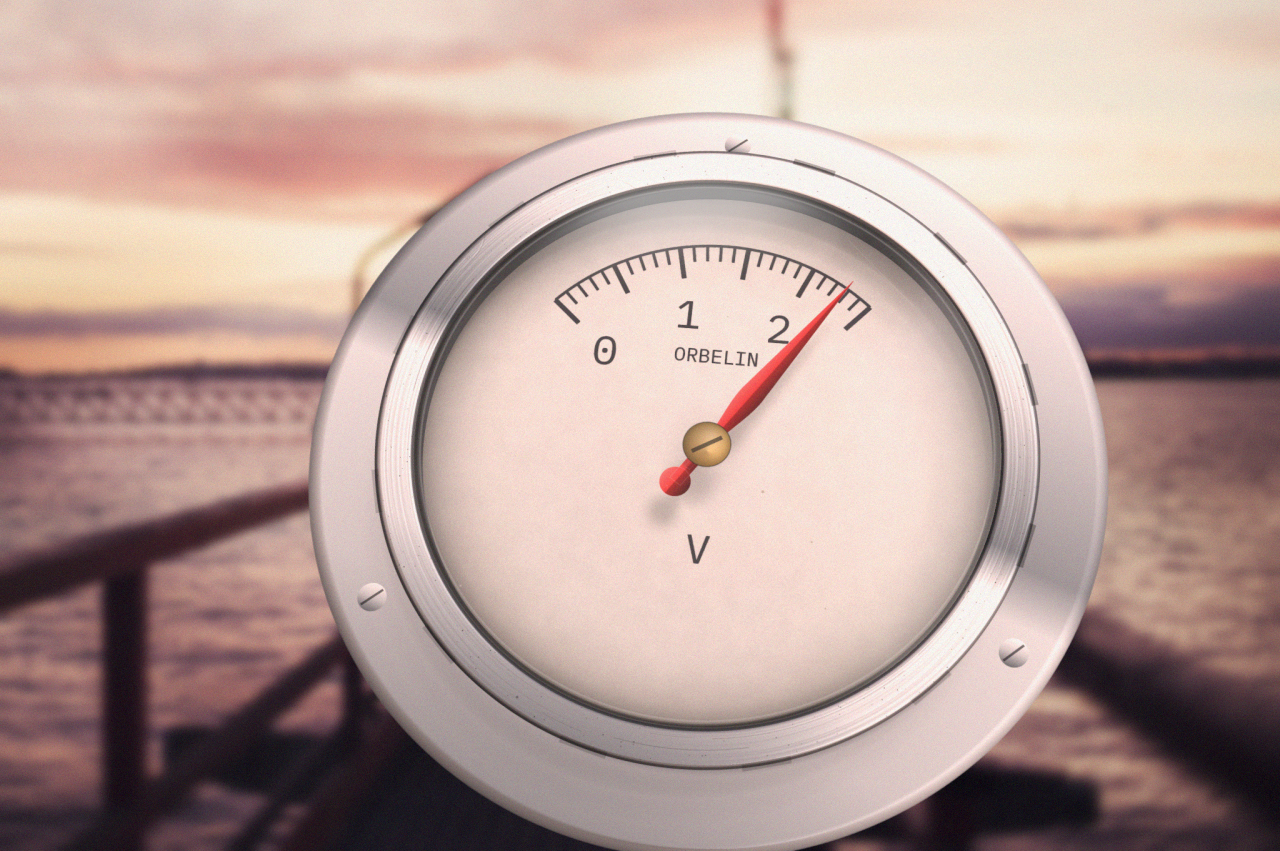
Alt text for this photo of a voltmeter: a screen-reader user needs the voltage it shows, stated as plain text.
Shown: 2.3 V
